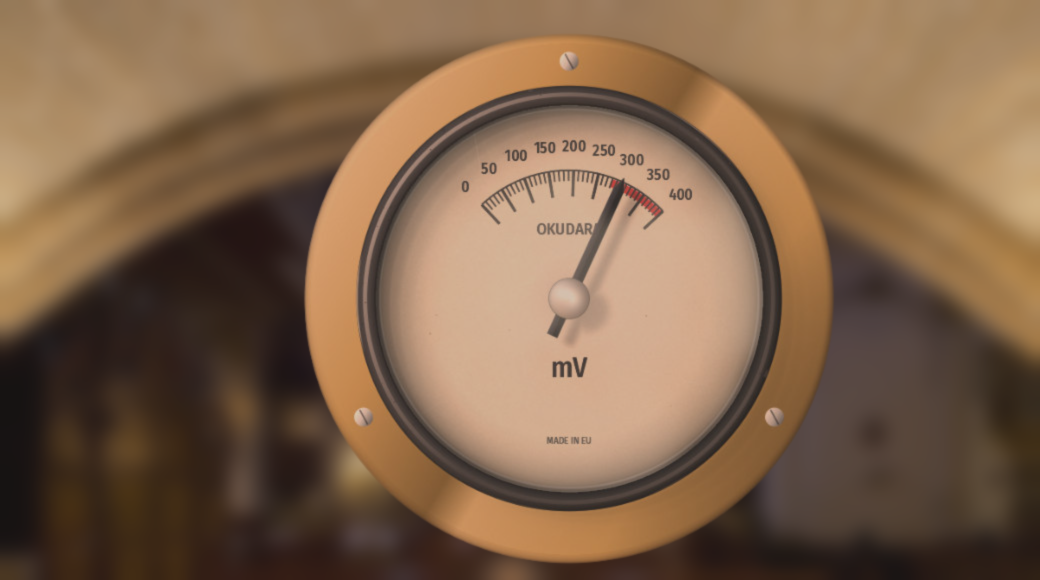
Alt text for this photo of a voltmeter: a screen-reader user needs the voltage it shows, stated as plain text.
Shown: 300 mV
